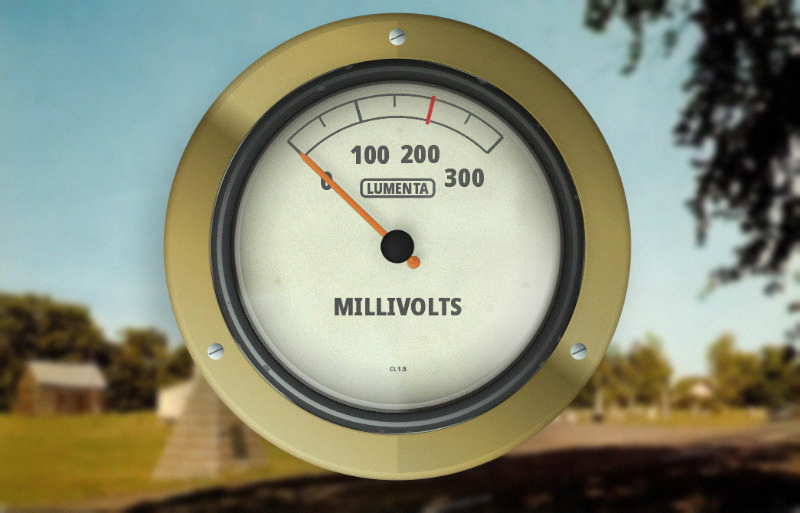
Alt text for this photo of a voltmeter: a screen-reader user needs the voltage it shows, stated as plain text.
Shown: 0 mV
